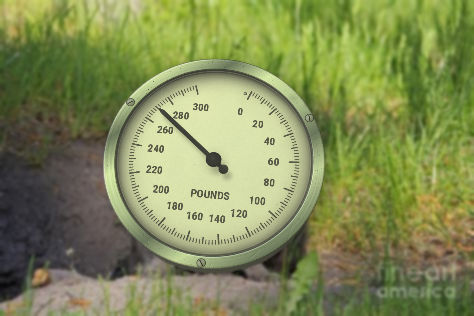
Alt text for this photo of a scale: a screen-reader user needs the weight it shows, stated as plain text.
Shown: 270 lb
